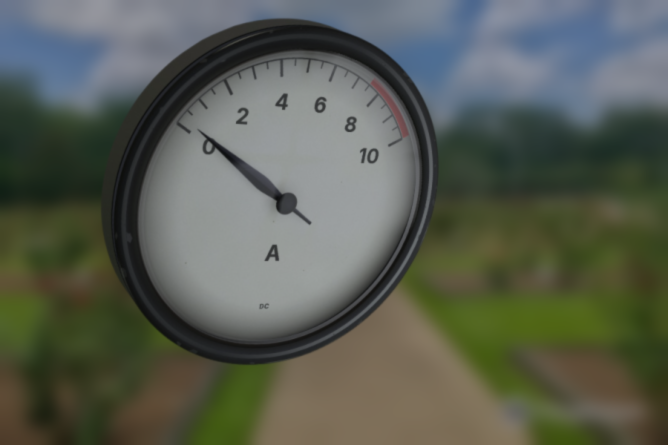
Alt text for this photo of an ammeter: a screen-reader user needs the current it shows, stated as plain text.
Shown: 0.25 A
